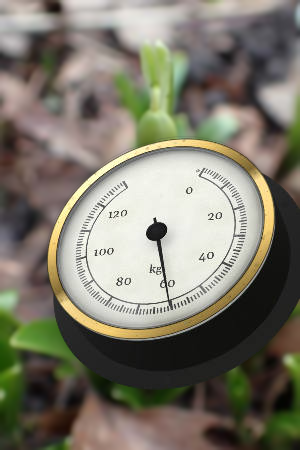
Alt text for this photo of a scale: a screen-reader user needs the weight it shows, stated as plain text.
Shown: 60 kg
